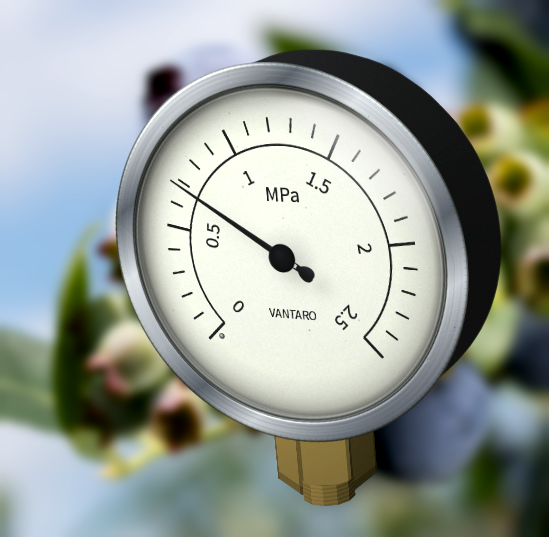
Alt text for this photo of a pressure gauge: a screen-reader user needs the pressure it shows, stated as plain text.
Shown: 0.7 MPa
